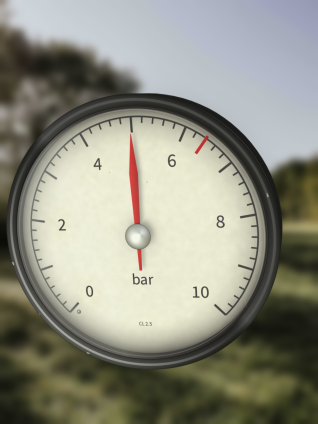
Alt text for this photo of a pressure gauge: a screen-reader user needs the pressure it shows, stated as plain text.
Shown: 5 bar
